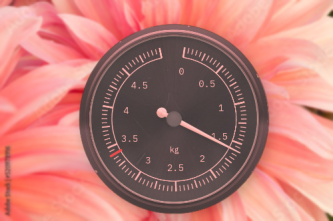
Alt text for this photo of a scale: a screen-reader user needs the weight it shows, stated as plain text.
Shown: 1.6 kg
